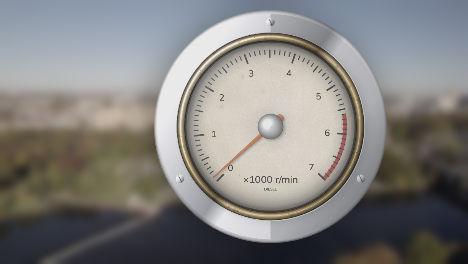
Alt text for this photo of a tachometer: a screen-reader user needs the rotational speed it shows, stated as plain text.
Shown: 100 rpm
